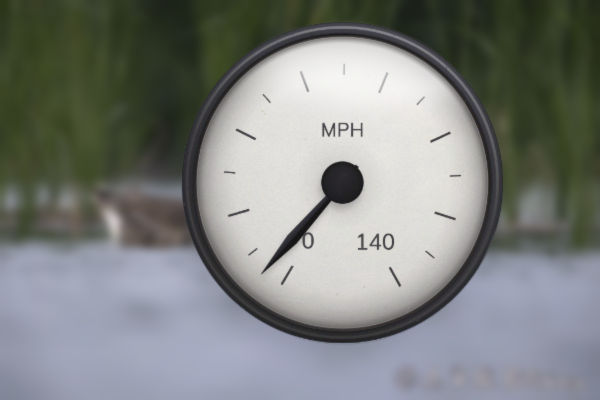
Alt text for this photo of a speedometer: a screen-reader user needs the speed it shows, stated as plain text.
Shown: 5 mph
